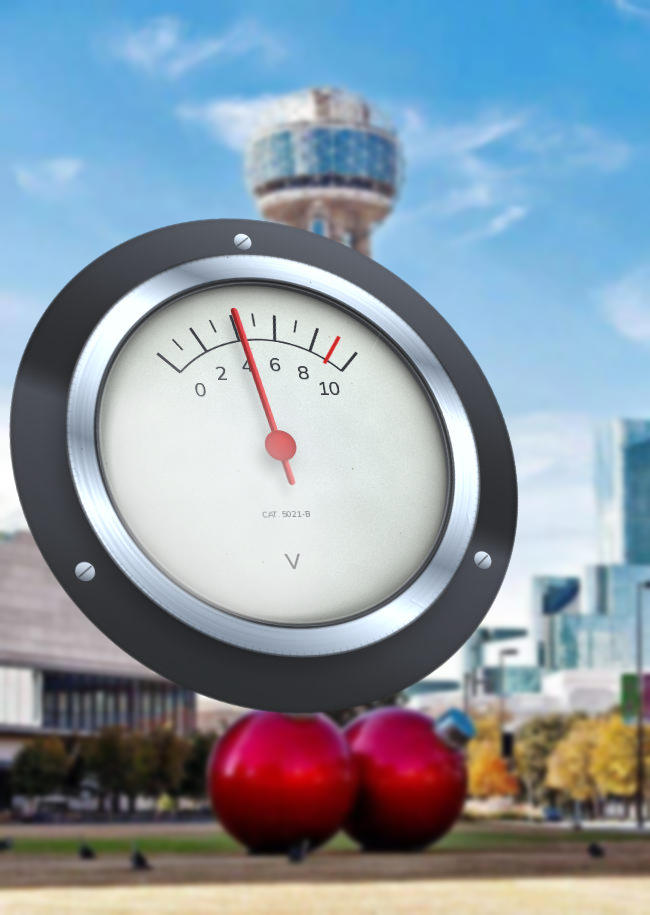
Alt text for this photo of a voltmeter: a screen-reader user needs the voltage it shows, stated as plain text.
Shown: 4 V
